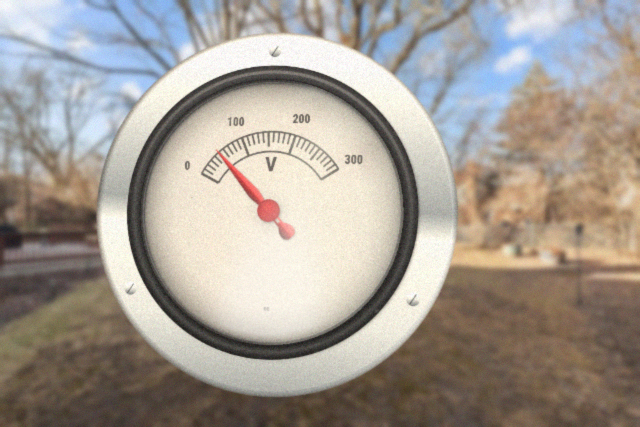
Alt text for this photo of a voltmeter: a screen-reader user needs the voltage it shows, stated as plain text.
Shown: 50 V
